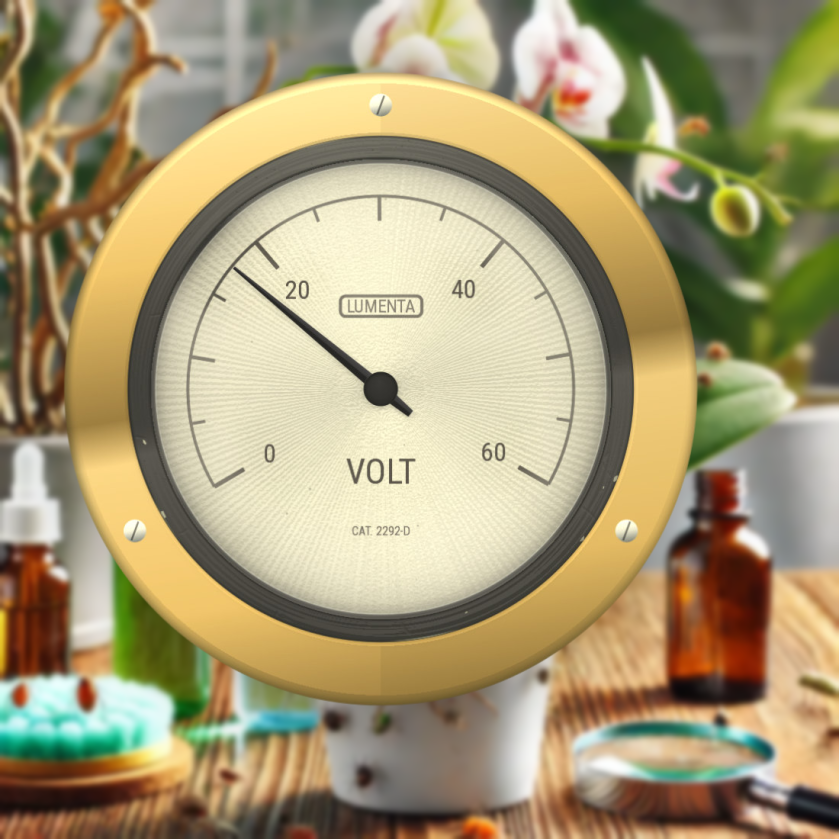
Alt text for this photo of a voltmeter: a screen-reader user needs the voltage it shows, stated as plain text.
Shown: 17.5 V
